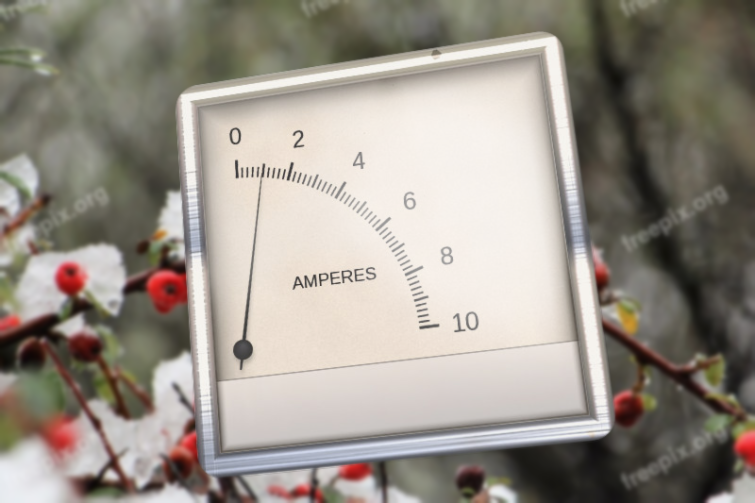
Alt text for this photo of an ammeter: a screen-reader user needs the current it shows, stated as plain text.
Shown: 1 A
